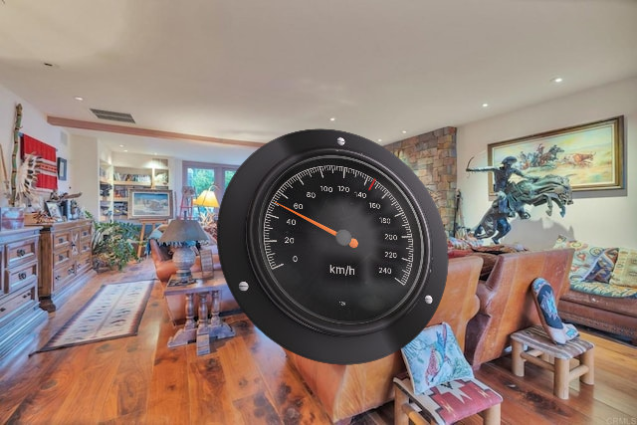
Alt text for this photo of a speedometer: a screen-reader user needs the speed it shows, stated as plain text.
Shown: 50 km/h
